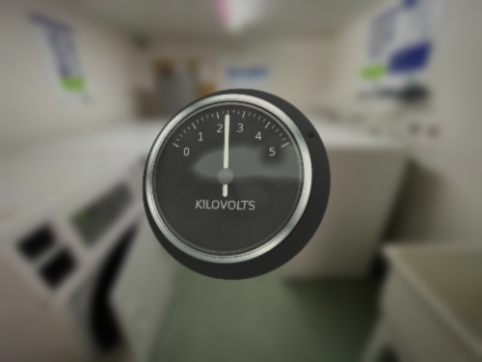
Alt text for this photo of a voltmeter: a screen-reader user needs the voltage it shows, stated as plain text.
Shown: 2.4 kV
